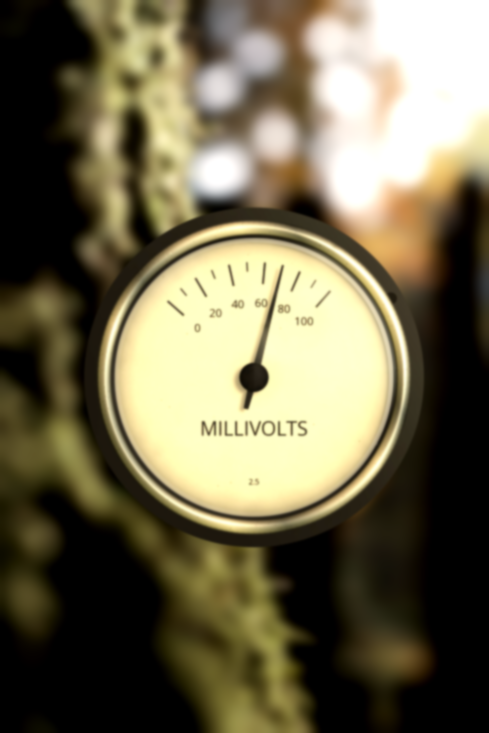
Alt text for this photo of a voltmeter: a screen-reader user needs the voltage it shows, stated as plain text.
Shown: 70 mV
